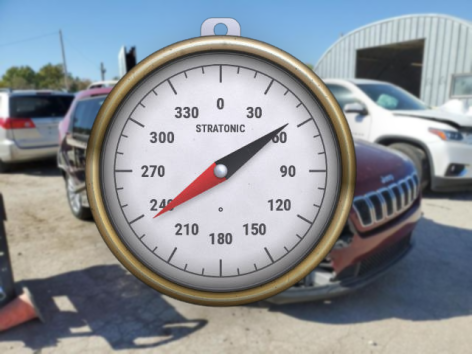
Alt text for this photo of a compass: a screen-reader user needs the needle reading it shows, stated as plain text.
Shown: 235 °
